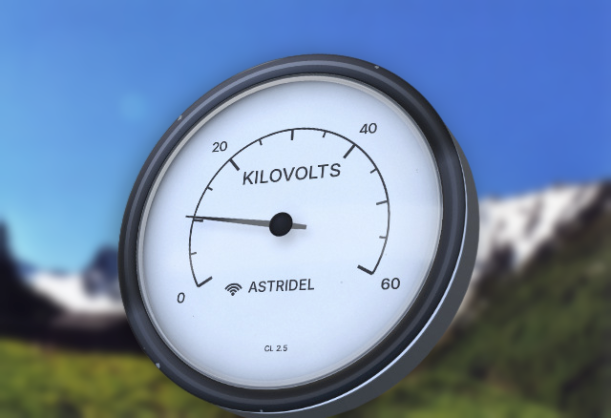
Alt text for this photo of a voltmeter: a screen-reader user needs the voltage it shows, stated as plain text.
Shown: 10 kV
